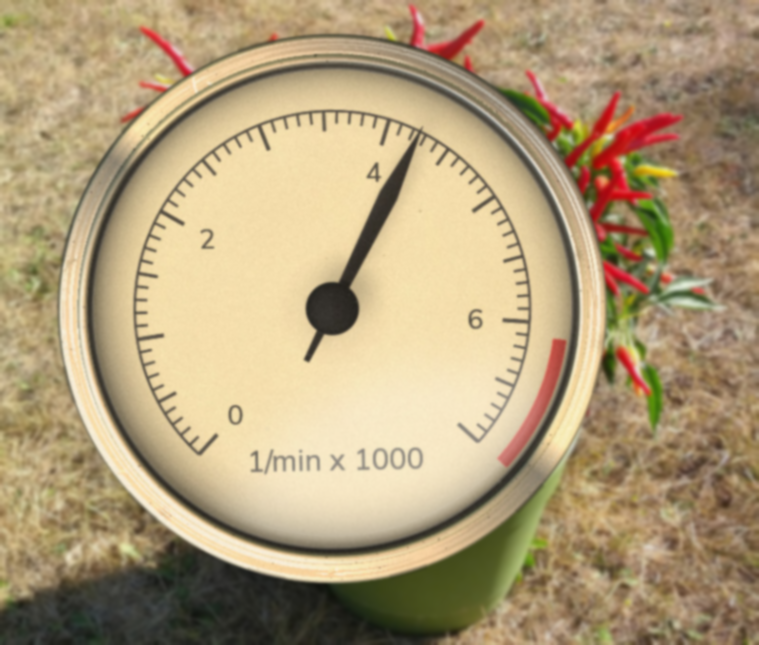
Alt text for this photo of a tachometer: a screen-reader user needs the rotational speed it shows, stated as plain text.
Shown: 4250 rpm
